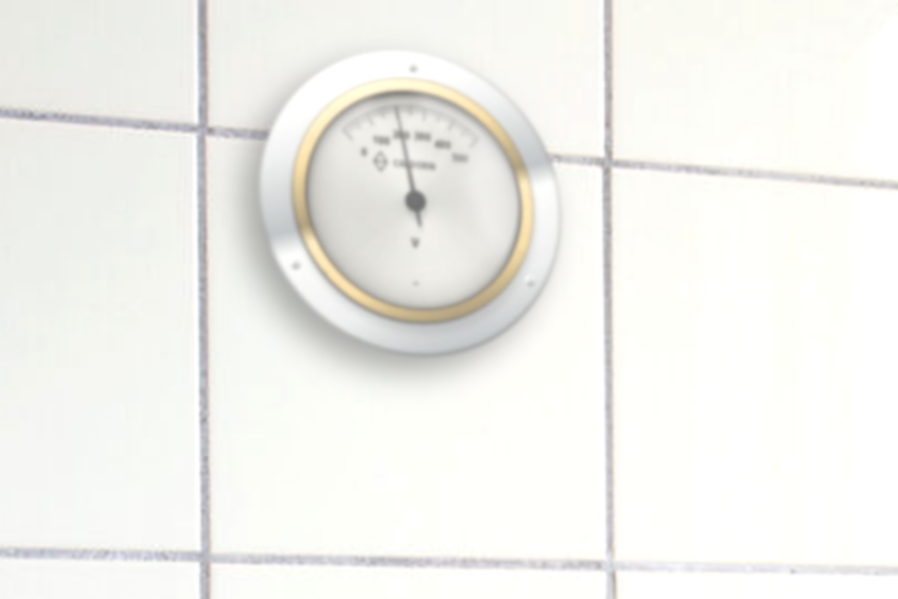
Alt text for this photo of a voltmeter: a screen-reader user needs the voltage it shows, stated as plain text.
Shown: 200 V
